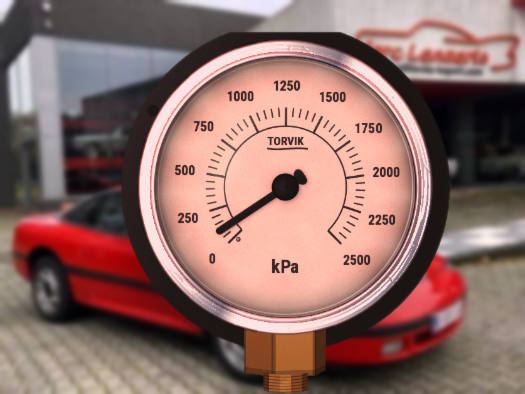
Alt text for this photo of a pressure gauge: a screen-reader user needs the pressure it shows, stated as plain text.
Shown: 100 kPa
